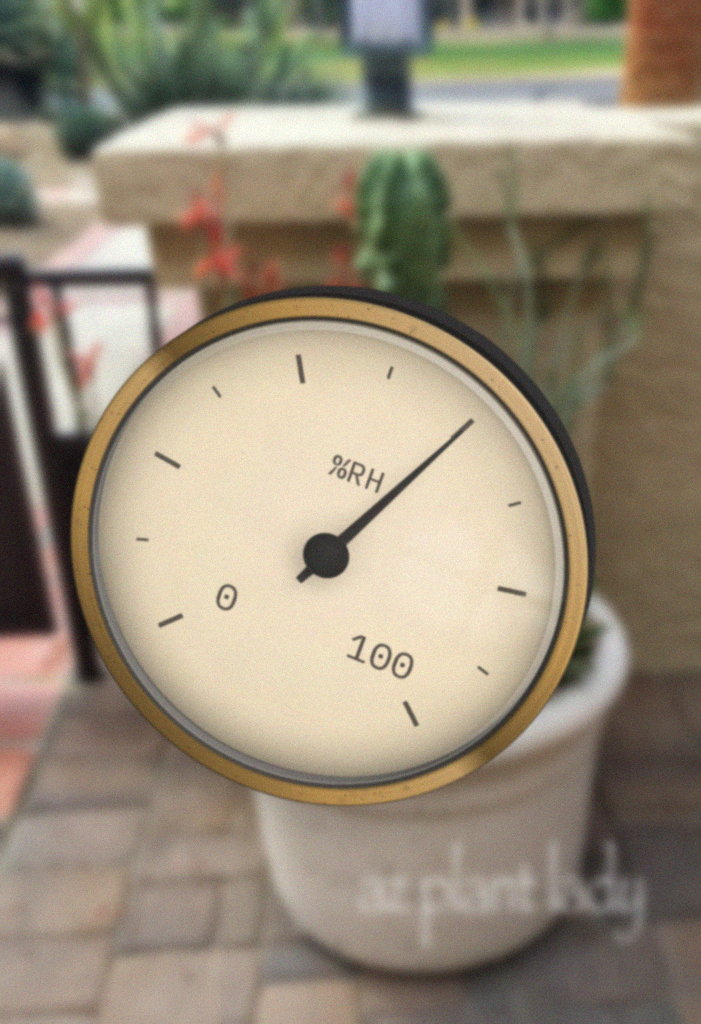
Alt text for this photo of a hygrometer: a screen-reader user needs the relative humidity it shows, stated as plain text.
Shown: 60 %
